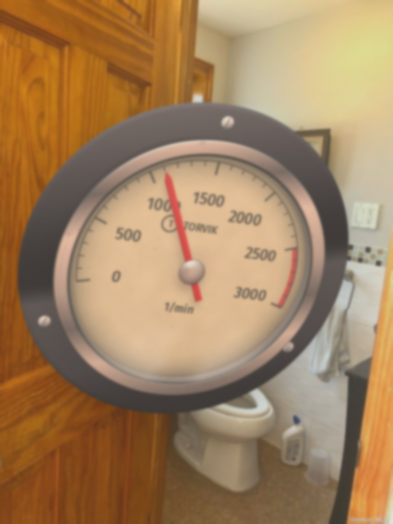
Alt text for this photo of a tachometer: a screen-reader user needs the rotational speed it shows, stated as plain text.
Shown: 1100 rpm
